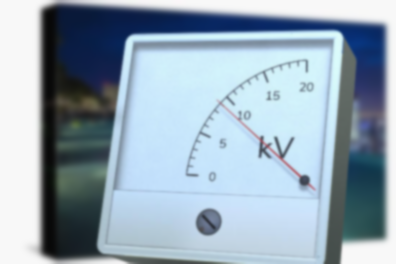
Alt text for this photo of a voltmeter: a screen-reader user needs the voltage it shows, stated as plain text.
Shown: 9 kV
